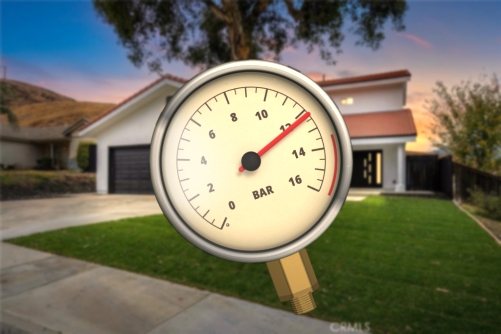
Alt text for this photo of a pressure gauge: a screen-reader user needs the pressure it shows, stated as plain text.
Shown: 12.25 bar
